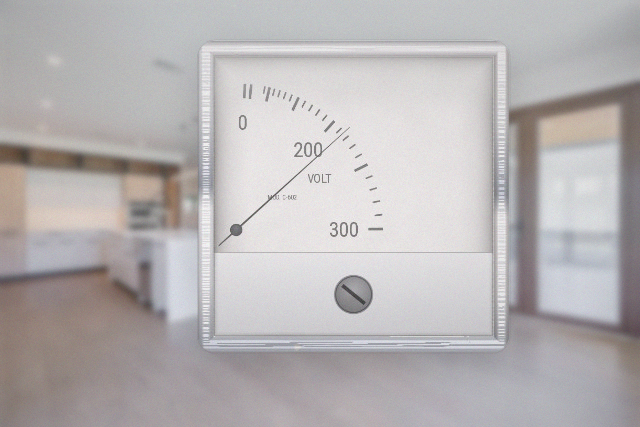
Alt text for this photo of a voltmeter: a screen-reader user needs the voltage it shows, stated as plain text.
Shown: 215 V
